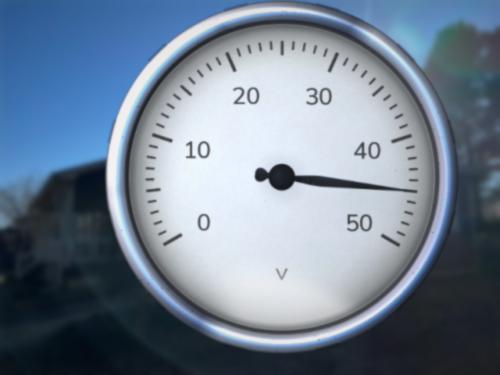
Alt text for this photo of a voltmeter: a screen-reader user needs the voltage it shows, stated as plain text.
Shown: 45 V
